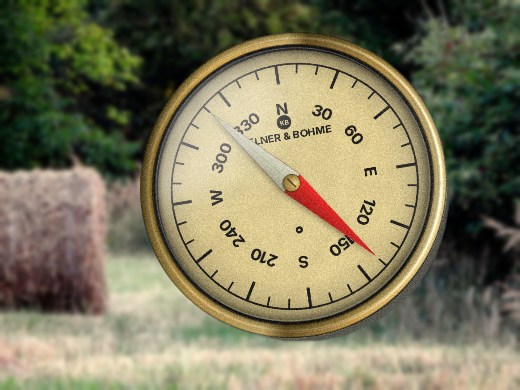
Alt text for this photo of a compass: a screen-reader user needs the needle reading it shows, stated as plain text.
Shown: 140 °
